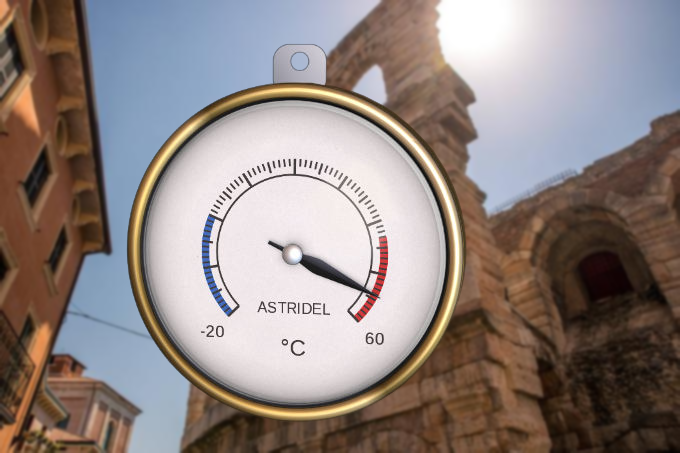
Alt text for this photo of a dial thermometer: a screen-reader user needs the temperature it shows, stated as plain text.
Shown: 54 °C
